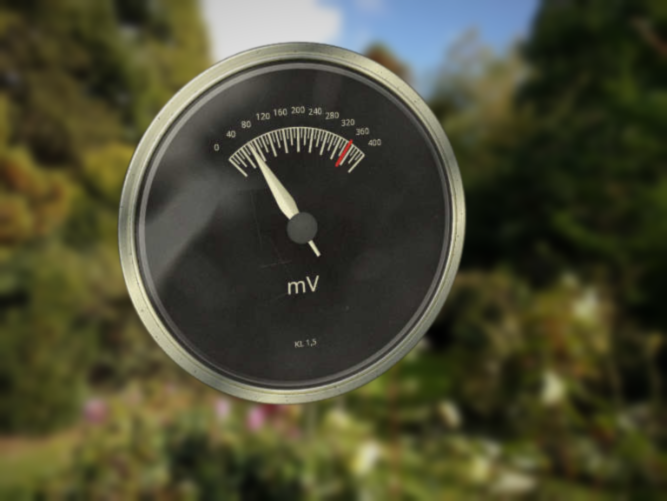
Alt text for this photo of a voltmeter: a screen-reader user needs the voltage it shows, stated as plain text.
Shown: 60 mV
